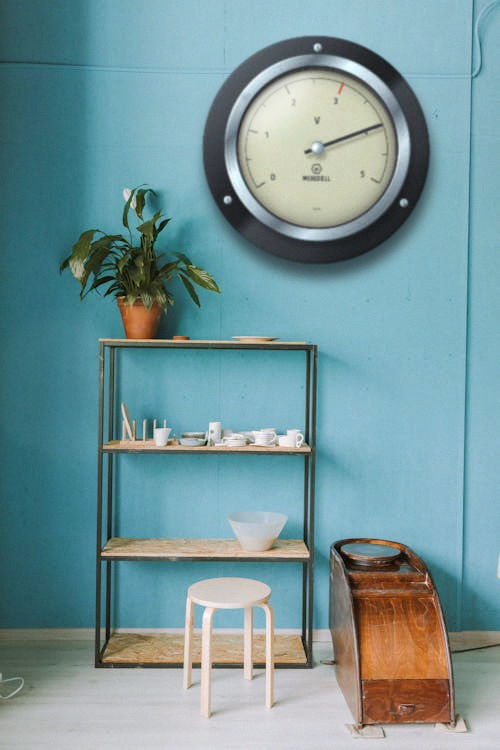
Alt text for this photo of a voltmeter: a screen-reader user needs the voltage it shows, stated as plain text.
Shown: 4 V
